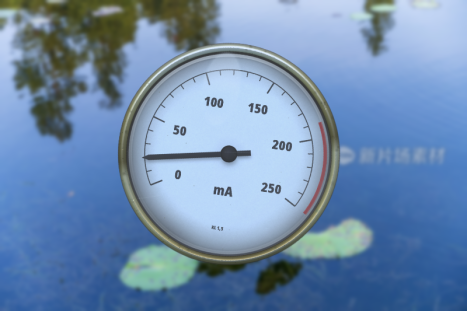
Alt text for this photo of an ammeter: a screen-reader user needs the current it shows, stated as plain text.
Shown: 20 mA
